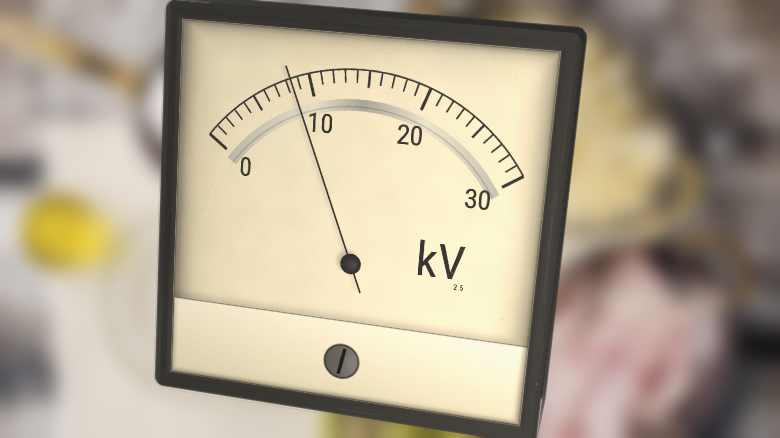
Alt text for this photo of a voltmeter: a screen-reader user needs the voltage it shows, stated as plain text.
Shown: 8.5 kV
